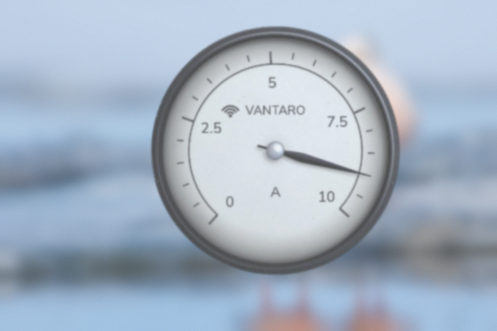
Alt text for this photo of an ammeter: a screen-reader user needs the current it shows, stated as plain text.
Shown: 9 A
